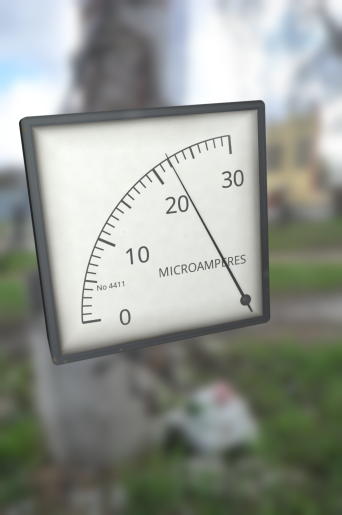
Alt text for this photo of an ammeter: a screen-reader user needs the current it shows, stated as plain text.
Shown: 22 µA
